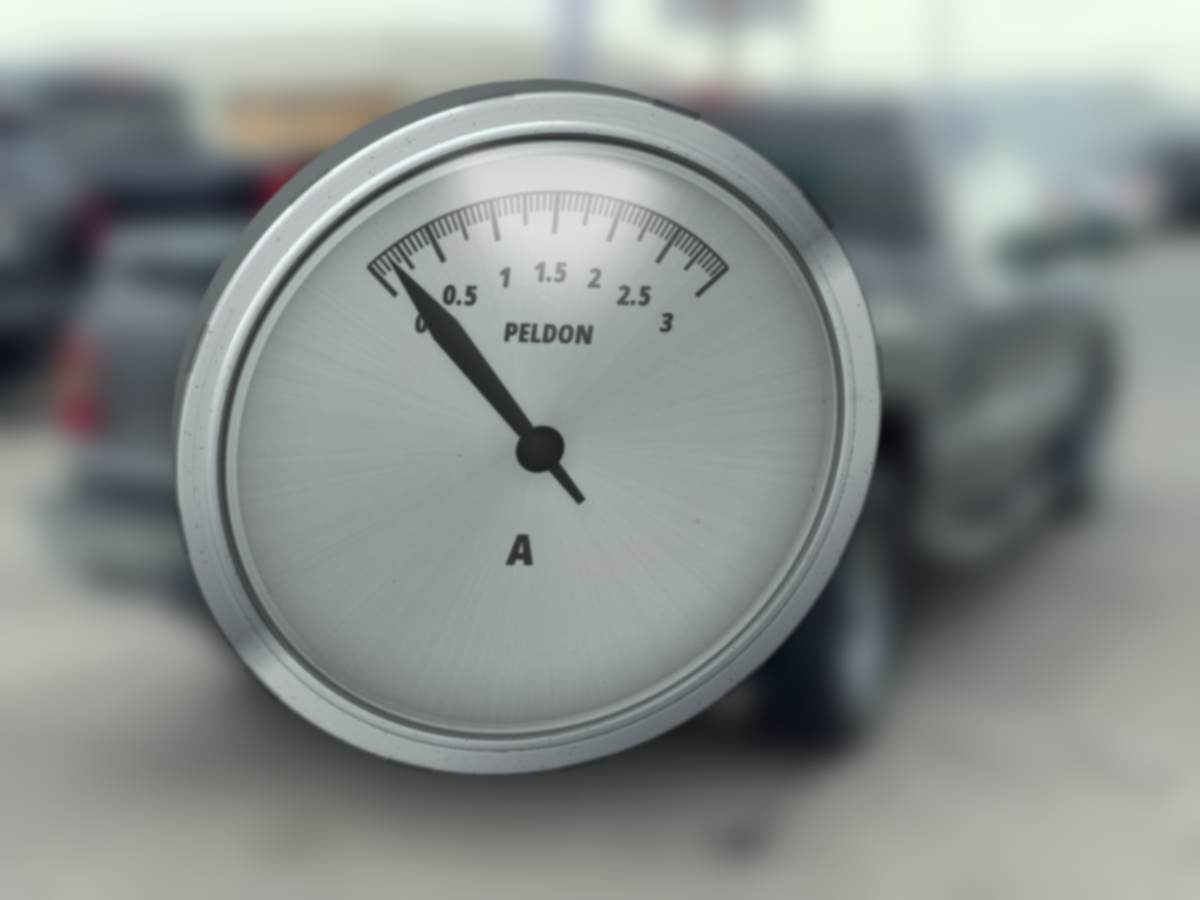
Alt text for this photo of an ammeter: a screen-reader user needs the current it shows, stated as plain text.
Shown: 0.15 A
